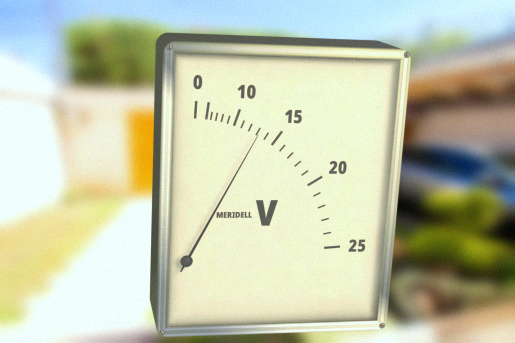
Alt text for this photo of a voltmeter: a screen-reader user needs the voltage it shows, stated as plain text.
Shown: 13 V
